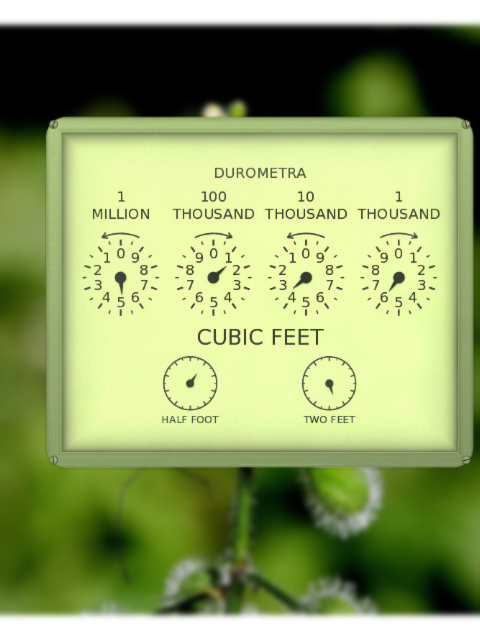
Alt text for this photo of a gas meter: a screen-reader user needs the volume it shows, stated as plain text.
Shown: 513600 ft³
